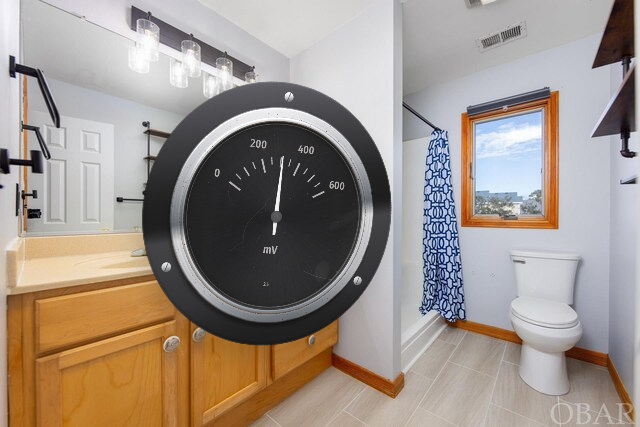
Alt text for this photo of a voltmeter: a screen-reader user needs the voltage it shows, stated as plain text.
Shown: 300 mV
